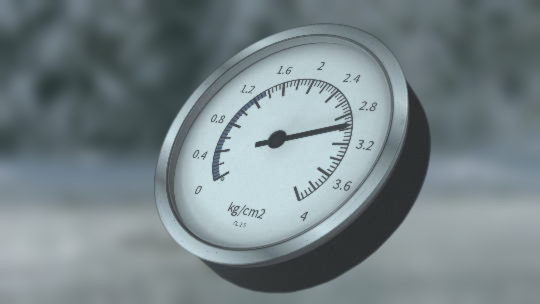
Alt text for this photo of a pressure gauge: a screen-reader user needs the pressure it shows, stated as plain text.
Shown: 3 kg/cm²
